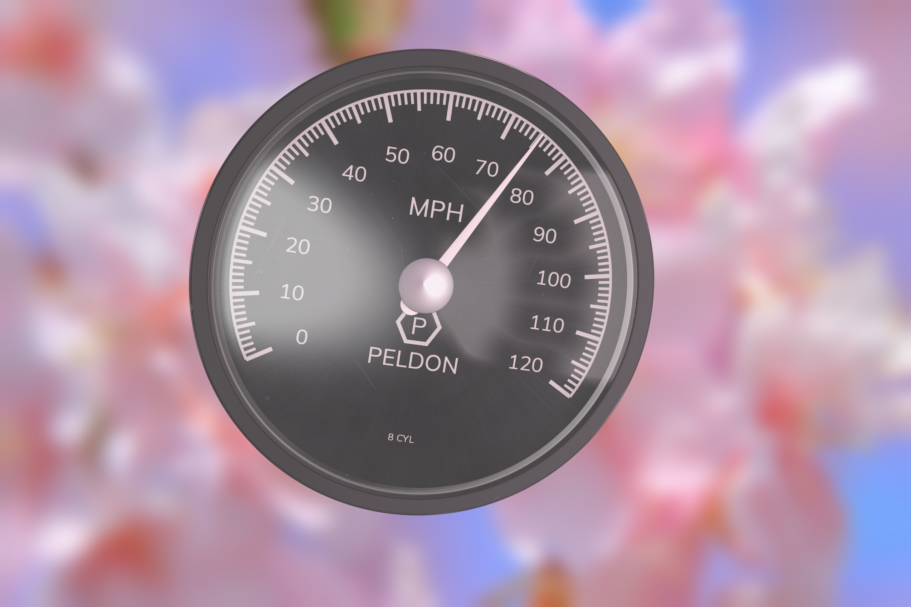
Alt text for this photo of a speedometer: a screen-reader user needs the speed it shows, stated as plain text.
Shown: 75 mph
